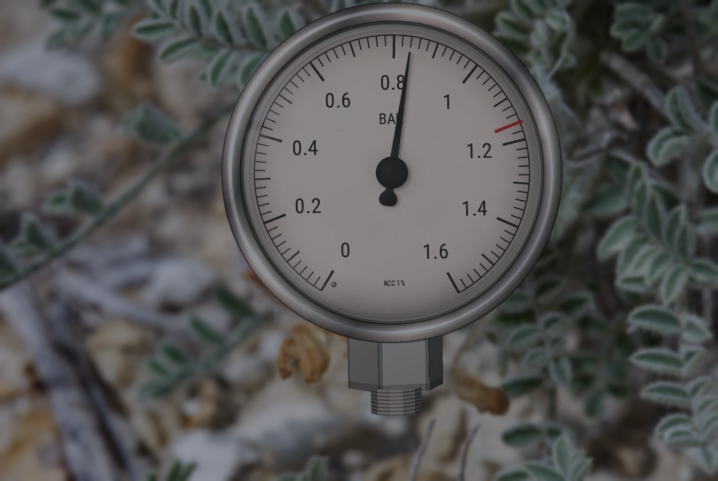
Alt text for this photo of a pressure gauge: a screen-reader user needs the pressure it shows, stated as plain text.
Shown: 0.84 bar
